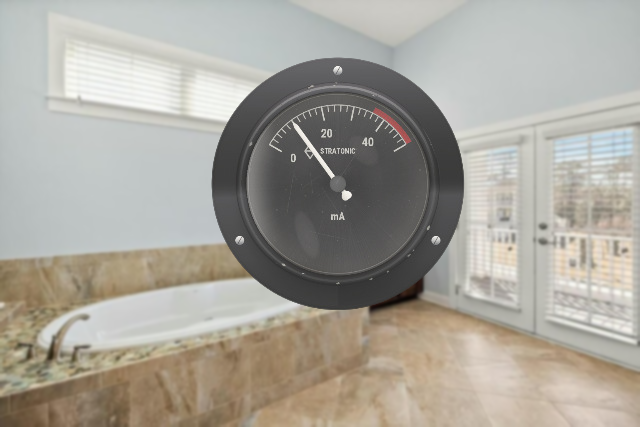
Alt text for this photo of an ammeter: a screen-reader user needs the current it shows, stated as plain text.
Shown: 10 mA
